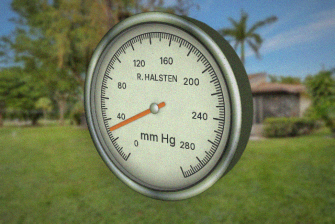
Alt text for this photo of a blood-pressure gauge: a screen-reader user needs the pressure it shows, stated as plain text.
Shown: 30 mmHg
